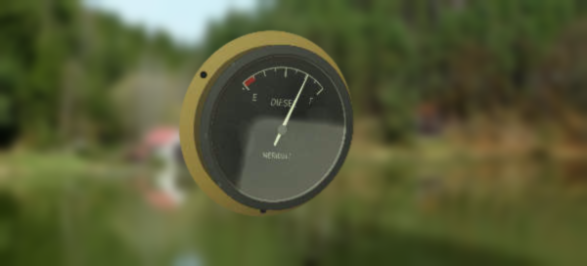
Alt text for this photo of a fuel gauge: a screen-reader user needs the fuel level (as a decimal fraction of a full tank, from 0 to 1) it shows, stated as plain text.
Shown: 0.75
